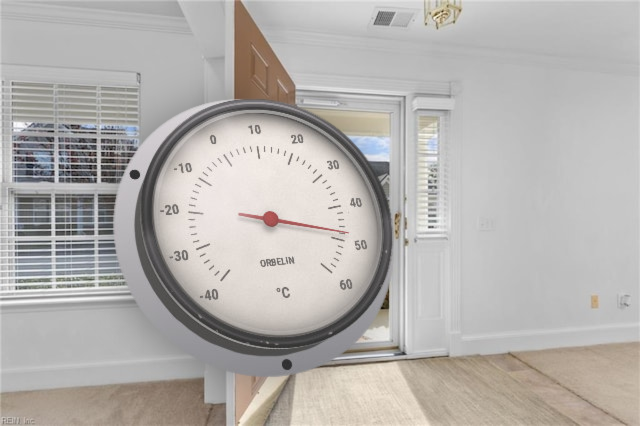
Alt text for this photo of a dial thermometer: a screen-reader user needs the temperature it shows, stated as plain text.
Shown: 48 °C
